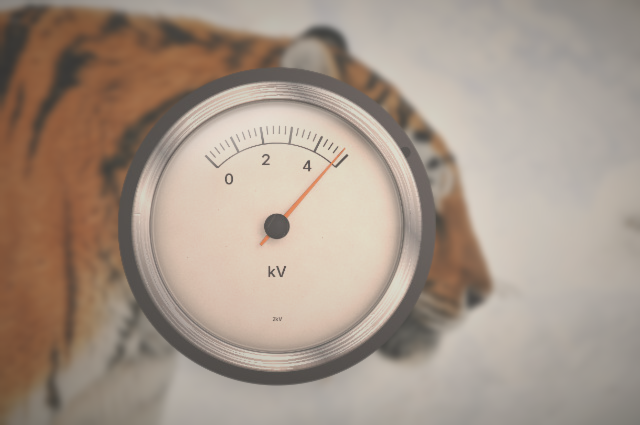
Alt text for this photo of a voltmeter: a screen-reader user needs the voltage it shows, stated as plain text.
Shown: 4.8 kV
